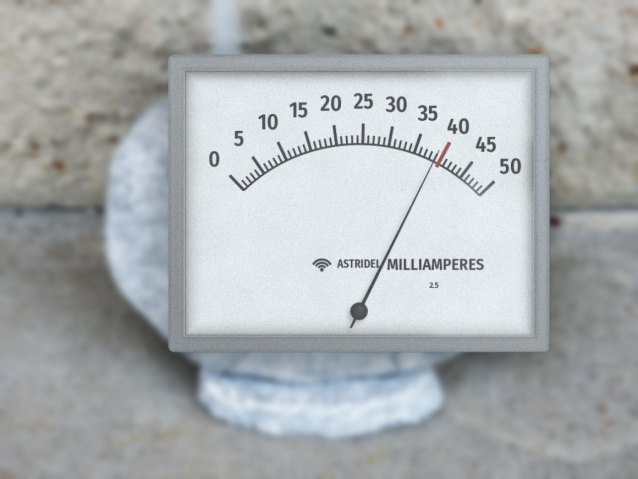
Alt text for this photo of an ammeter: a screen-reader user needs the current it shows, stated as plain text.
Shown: 39 mA
